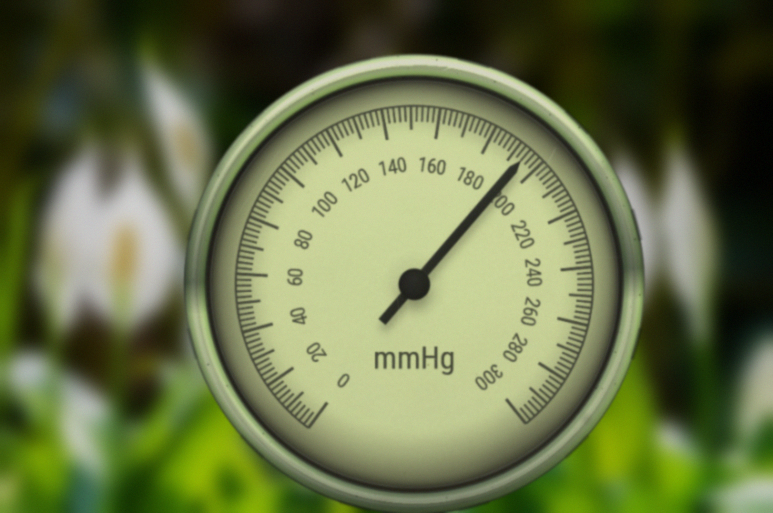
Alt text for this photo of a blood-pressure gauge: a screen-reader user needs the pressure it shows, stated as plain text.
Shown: 194 mmHg
